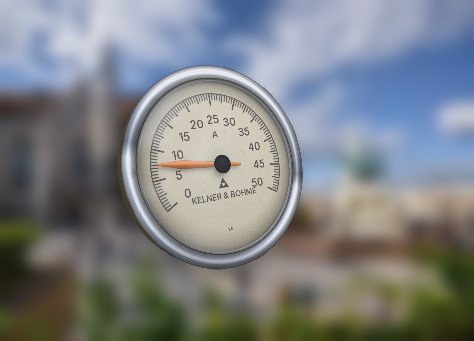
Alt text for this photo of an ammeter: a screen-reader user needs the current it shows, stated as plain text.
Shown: 7.5 A
